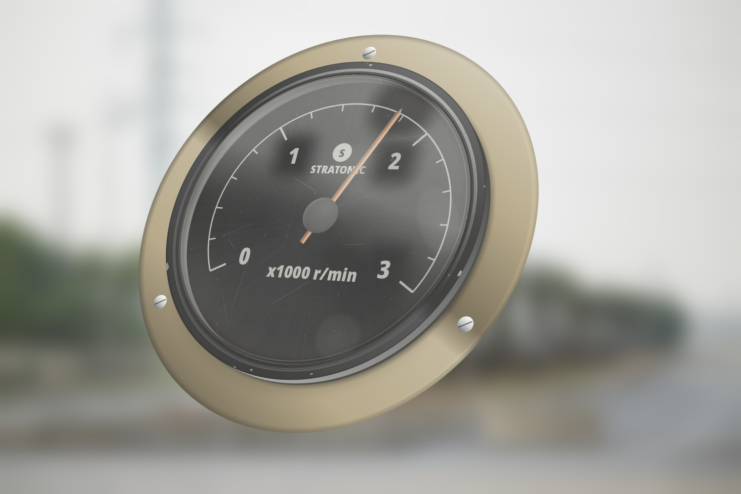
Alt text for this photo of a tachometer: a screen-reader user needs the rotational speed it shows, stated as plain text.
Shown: 1800 rpm
